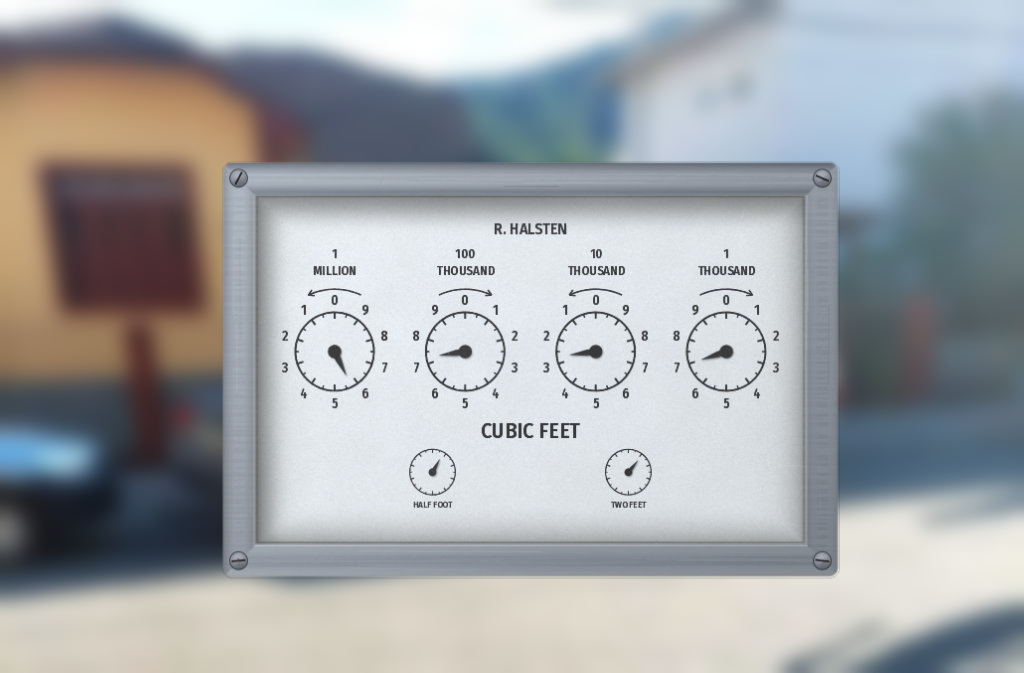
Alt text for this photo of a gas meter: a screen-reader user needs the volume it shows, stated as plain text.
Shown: 572700 ft³
